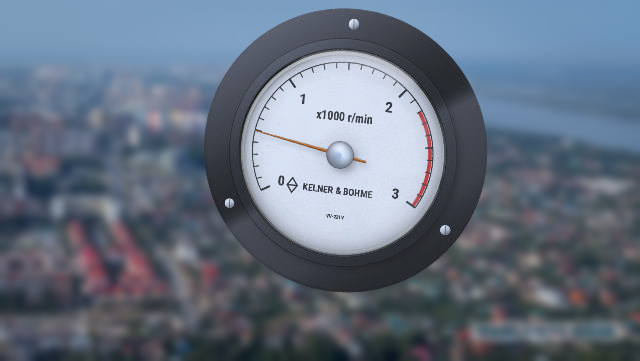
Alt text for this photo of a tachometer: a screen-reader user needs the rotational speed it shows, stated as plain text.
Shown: 500 rpm
